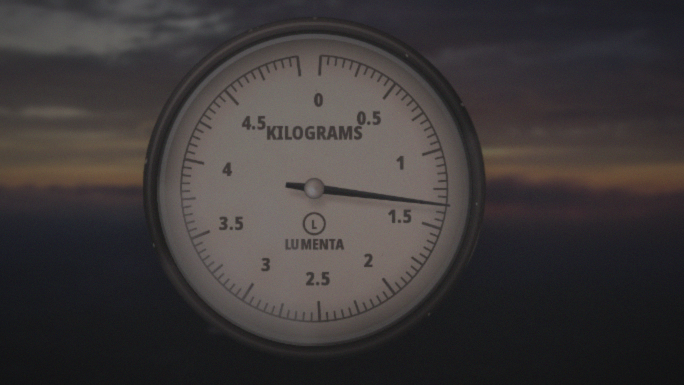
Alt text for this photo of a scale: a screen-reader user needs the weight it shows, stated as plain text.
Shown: 1.35 kg
